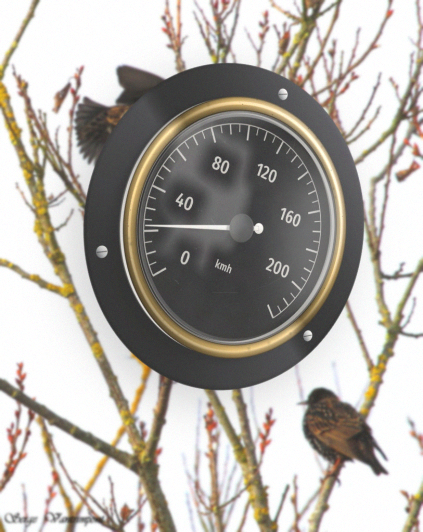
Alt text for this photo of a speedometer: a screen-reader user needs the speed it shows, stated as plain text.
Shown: 22.5 km/h
